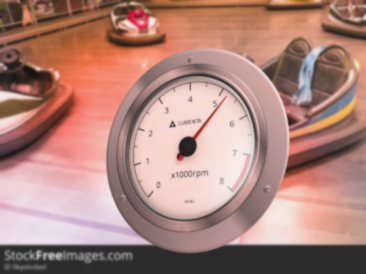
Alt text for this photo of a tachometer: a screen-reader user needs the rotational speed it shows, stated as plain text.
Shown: 5250 rpm
